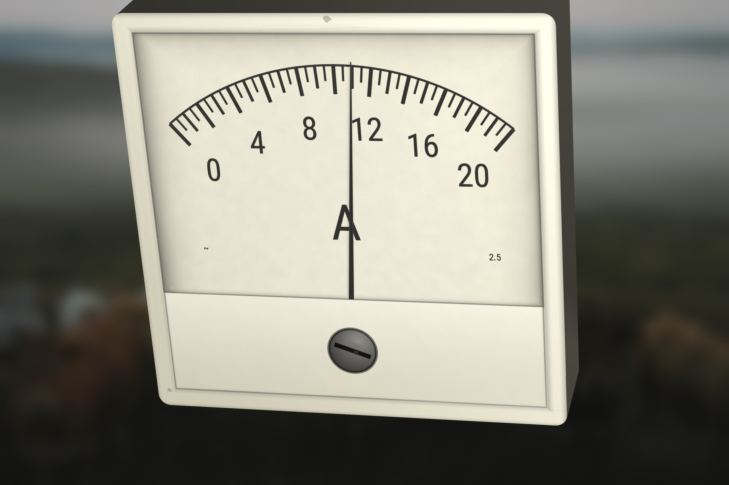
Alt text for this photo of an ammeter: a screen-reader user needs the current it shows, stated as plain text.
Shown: 11 A
